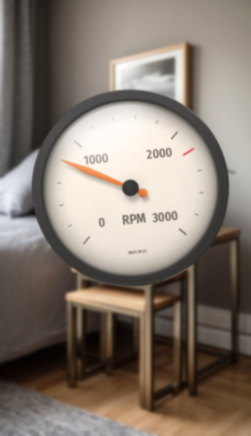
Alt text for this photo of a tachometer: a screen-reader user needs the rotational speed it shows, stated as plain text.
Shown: 800 rpm
